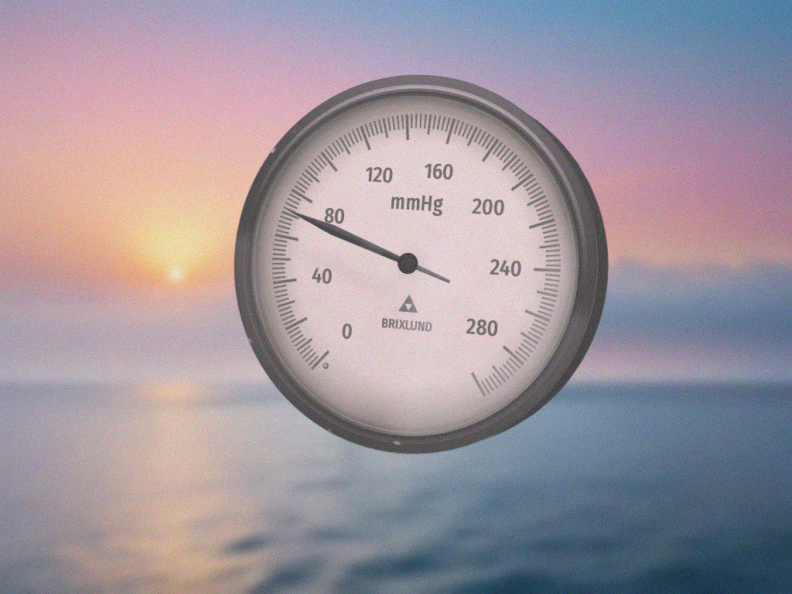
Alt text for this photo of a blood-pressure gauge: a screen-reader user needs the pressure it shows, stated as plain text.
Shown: 72 mmHg
